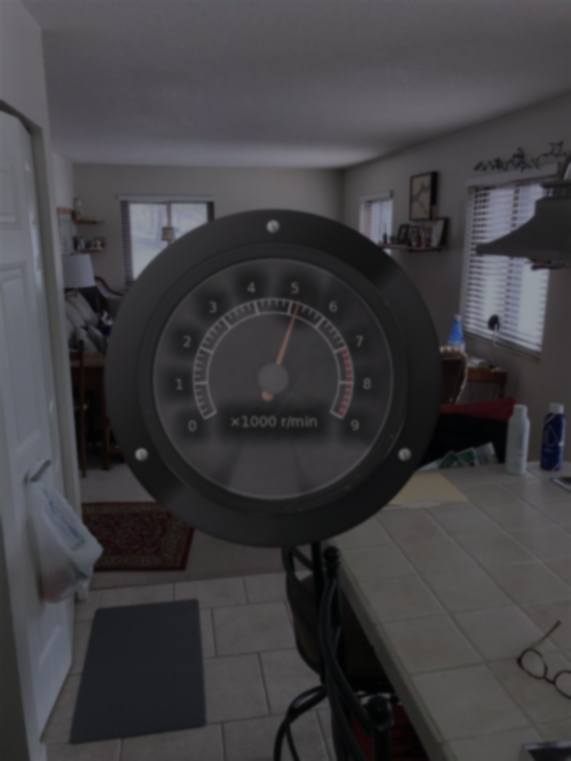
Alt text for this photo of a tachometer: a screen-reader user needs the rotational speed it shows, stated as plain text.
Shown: 5200 rpm
